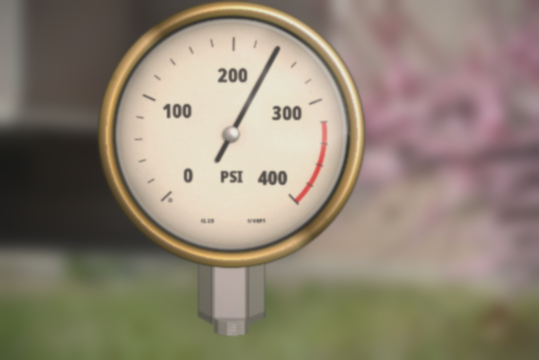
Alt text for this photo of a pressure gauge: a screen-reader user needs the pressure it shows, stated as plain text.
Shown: 240 psi
